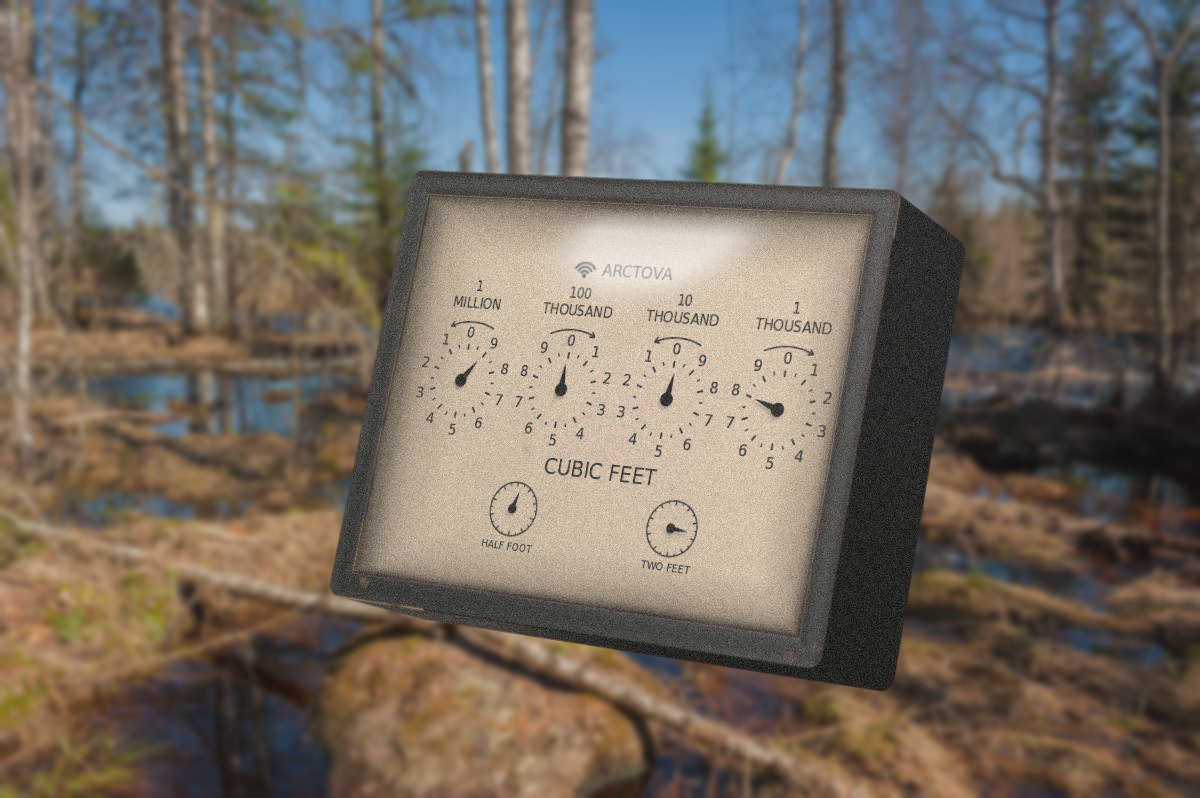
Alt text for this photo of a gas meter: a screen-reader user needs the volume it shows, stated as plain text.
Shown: 899800 ft³
